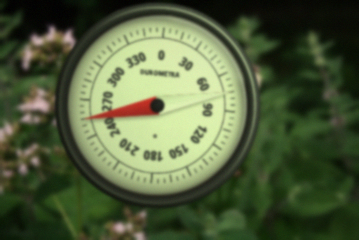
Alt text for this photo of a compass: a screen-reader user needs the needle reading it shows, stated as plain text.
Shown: 255 °
